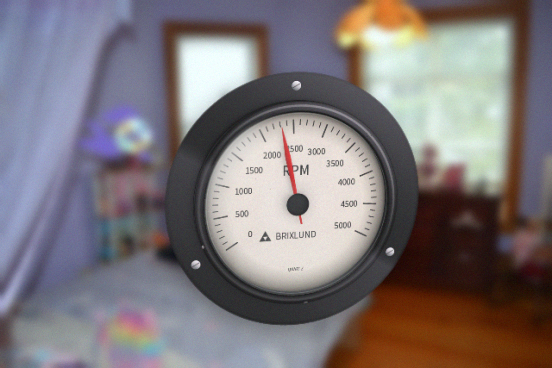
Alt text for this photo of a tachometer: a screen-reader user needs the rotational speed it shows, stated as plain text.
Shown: 2300 rpm
